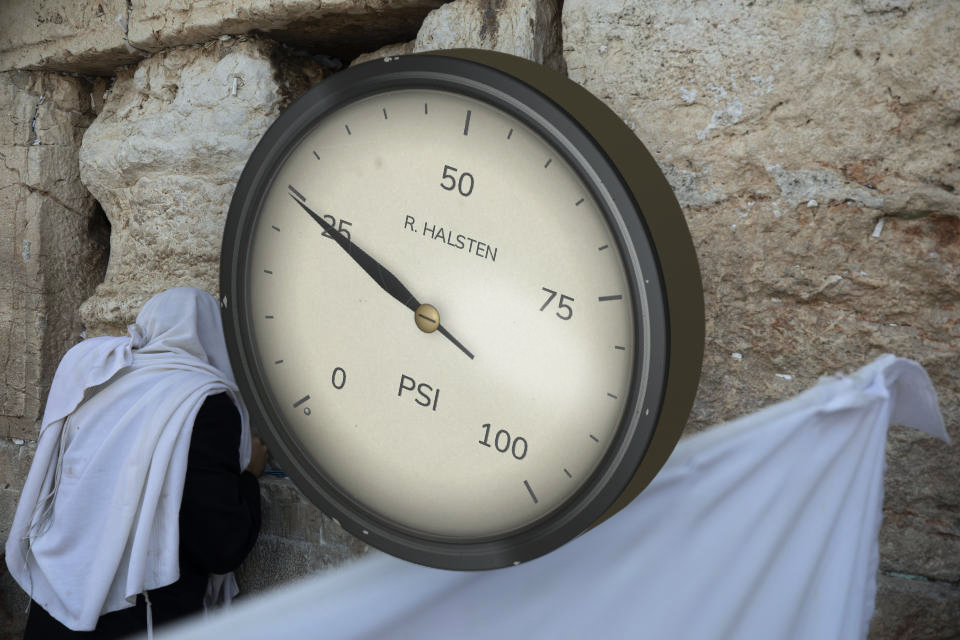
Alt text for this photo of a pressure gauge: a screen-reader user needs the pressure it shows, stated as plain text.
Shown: 25 psi
